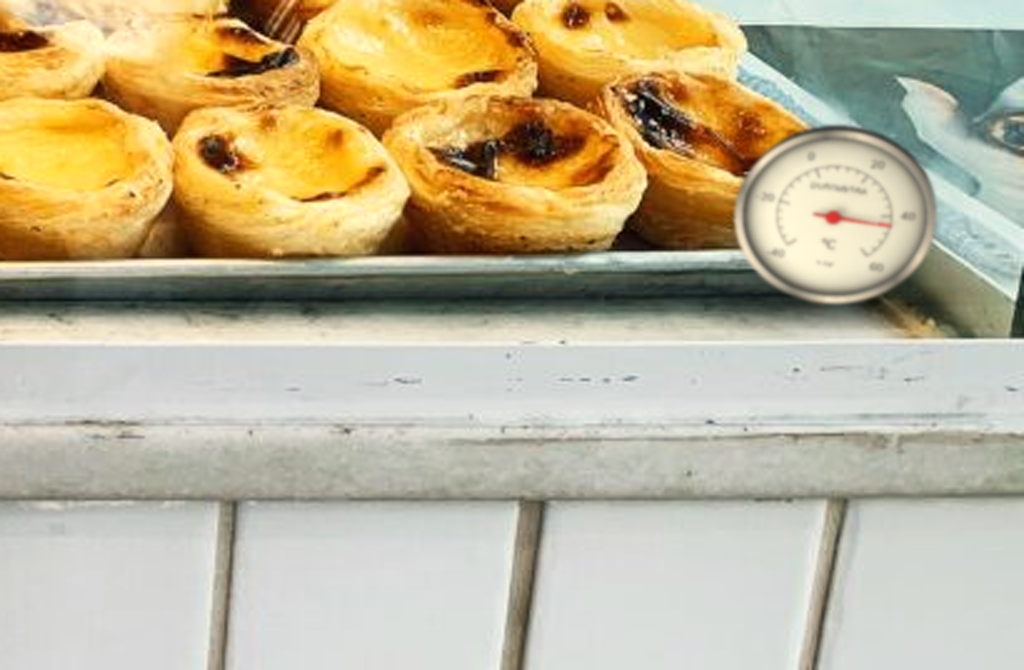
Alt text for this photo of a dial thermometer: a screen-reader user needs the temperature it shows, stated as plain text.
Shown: 44 °C
